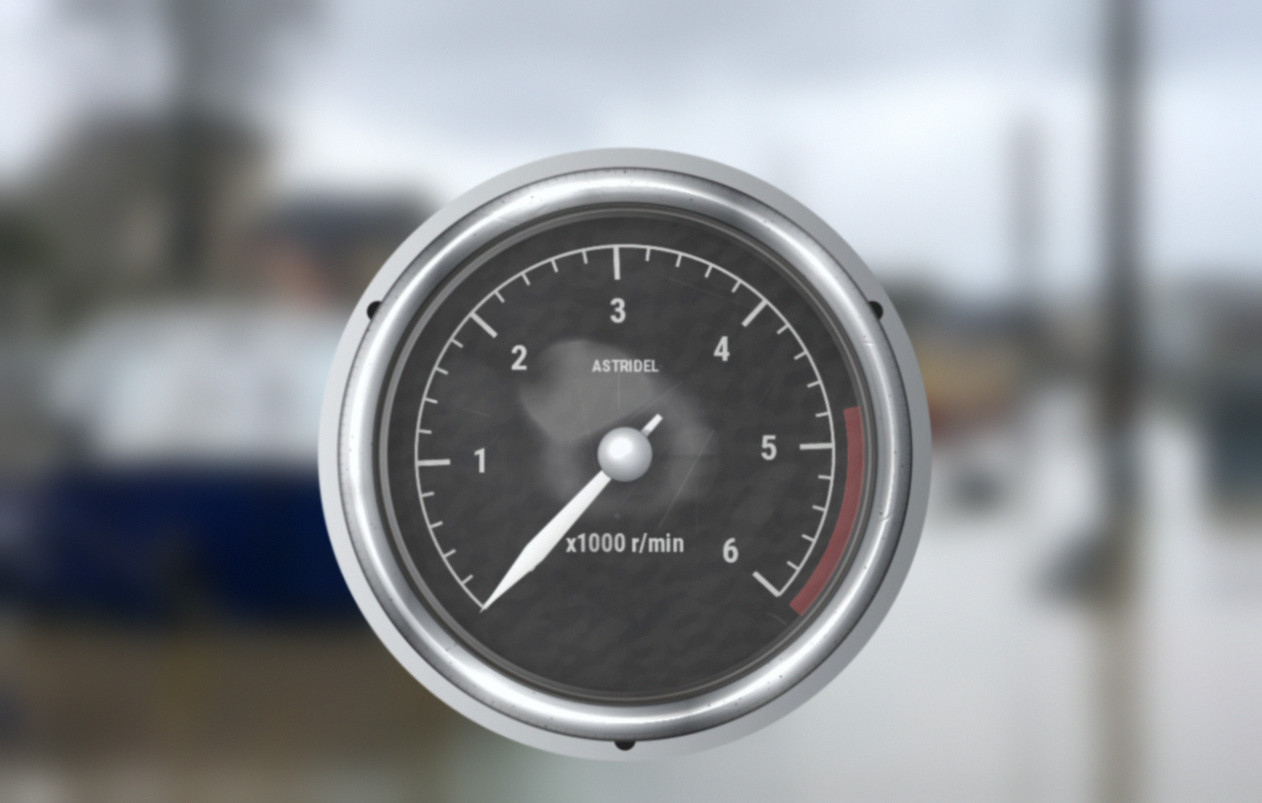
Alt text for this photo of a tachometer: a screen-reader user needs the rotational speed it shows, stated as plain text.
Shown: 0 rpm
